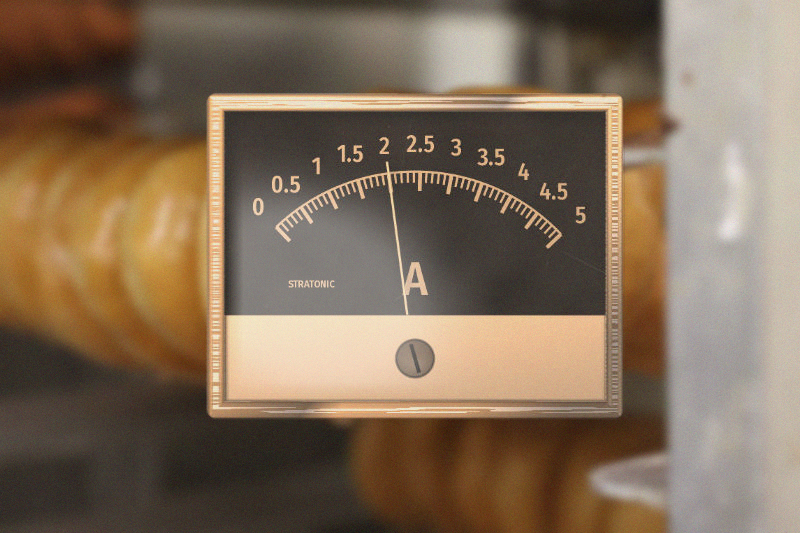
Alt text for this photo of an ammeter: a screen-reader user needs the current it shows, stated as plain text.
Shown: 2 A
